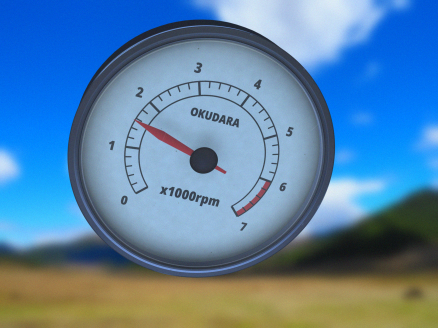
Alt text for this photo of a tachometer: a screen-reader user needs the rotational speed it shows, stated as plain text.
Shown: 1600 rpm
